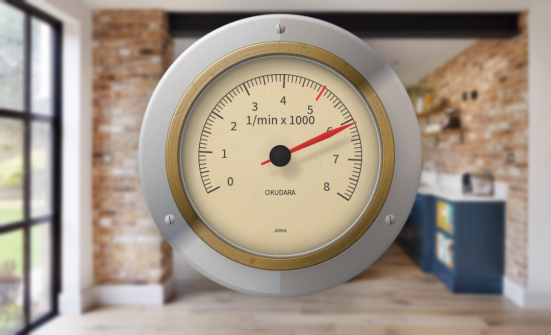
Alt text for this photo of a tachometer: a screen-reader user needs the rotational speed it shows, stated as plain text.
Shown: 6100 rpm
